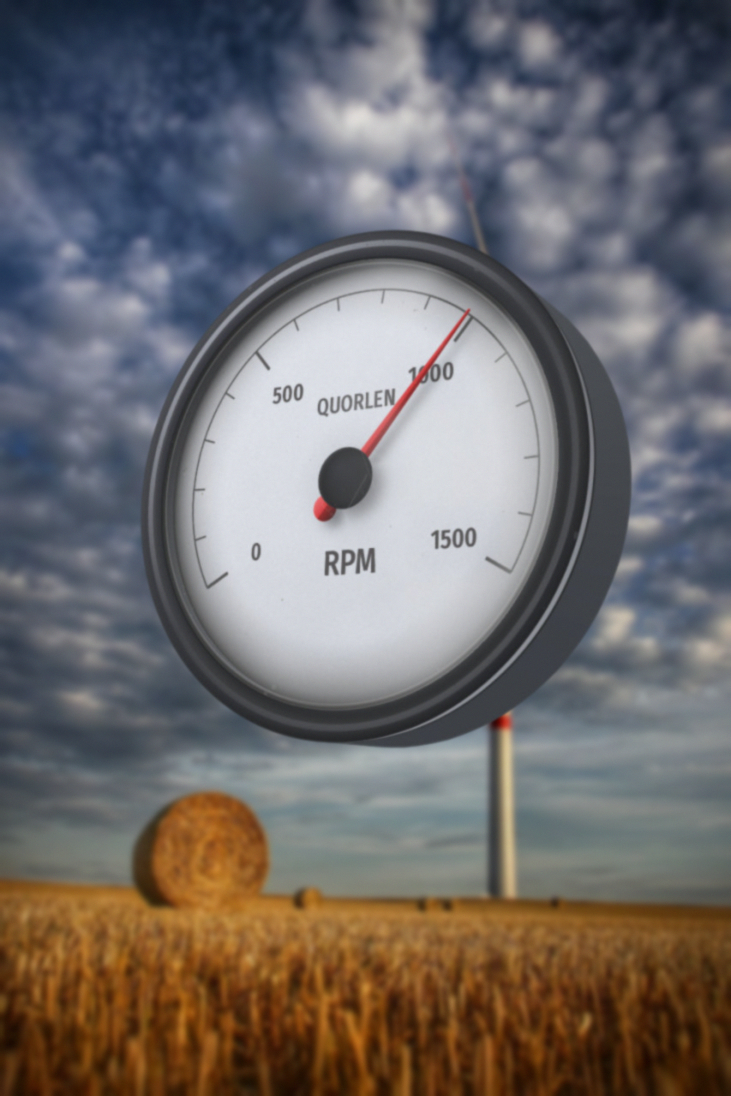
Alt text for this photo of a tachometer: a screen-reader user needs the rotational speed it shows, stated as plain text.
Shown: 1000 rpm
